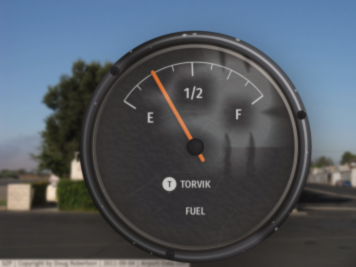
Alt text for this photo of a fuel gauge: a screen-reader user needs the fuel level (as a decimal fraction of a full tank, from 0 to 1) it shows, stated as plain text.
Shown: 0.25
